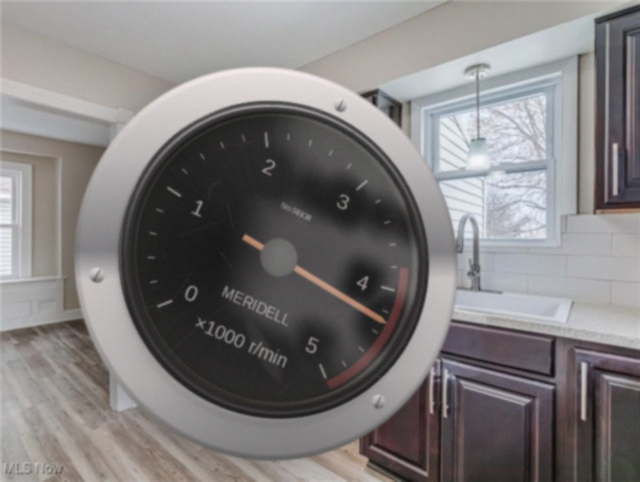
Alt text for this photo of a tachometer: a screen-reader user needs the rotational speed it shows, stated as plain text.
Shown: 4300 rpm
